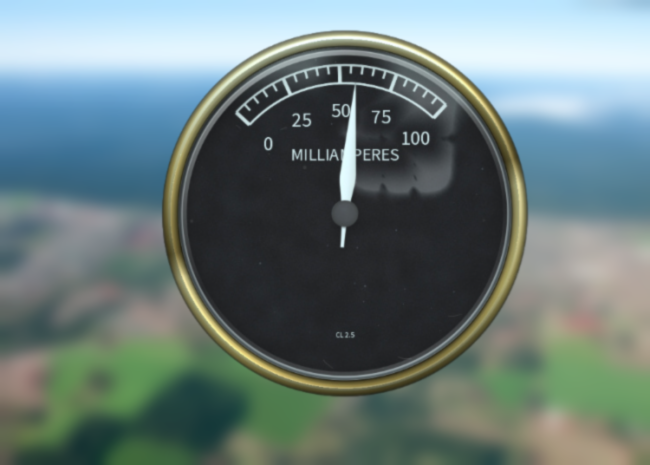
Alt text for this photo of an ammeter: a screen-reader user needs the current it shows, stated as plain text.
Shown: 57.5 mA
